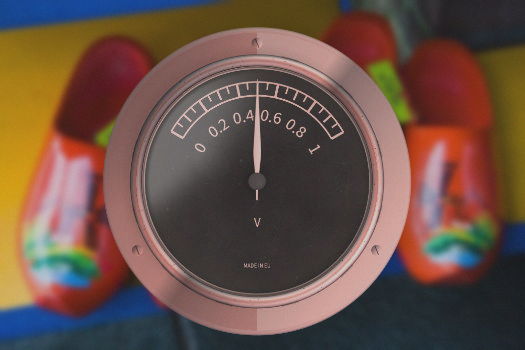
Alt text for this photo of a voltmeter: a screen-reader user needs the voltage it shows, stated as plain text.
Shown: 0.5 V
